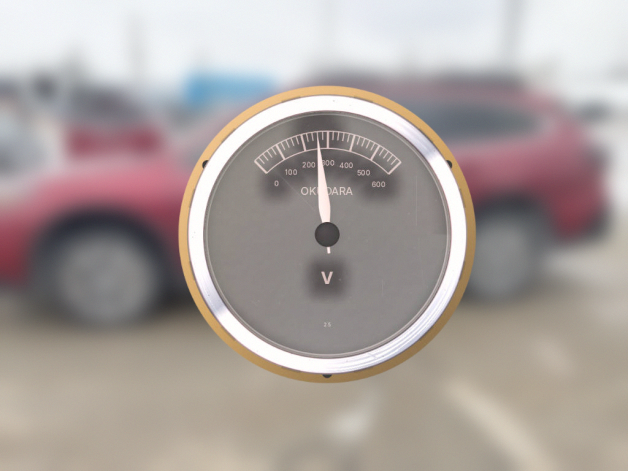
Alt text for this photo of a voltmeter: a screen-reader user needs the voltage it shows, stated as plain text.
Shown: 260 V
